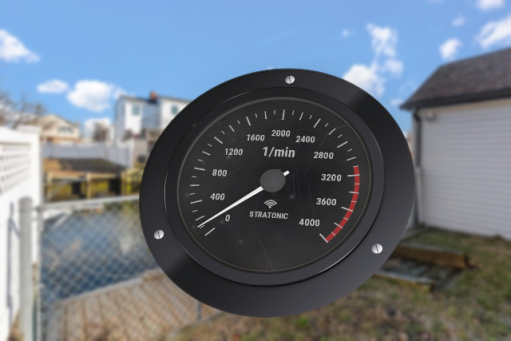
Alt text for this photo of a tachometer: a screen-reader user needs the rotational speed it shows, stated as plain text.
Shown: 100 rpm
